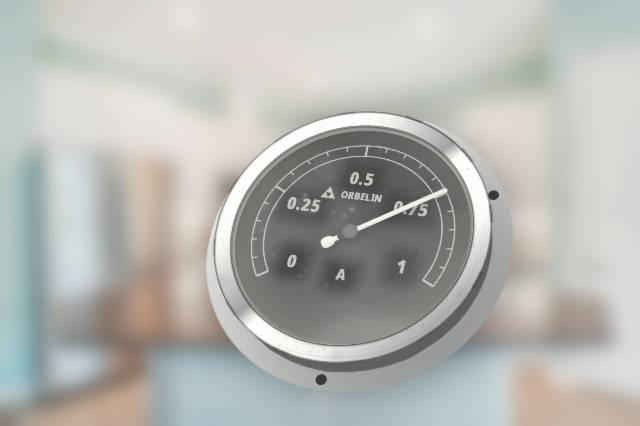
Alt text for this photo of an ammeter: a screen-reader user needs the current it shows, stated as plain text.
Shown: 0.75 A
